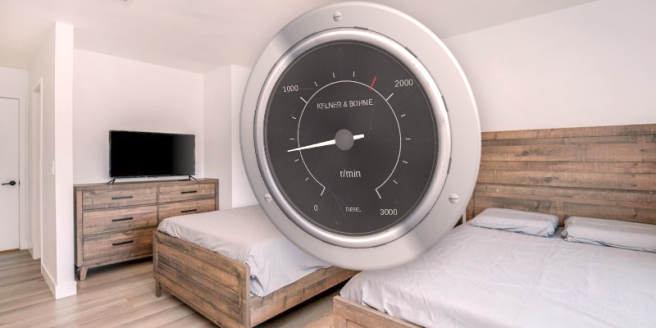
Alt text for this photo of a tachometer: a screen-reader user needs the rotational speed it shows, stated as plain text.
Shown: 500 rpm
